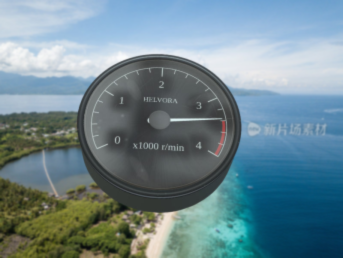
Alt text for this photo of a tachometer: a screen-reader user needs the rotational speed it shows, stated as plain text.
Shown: 3400 rpm
